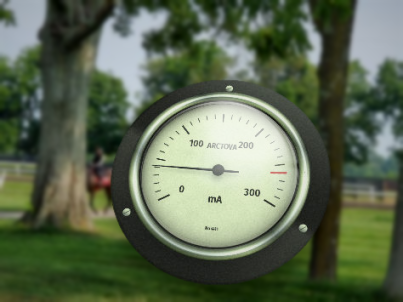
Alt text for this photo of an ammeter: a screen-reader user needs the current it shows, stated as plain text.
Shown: 40 mA
